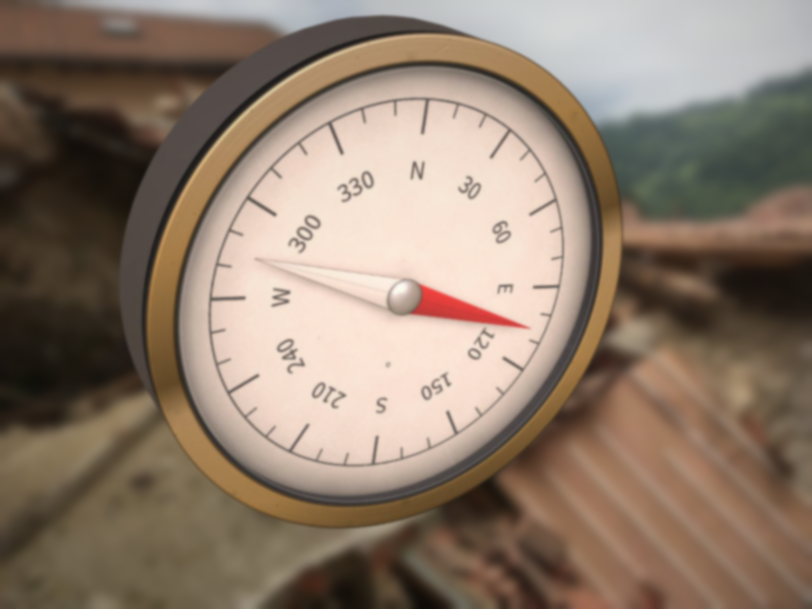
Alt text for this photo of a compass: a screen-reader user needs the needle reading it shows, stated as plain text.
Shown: 105 °
